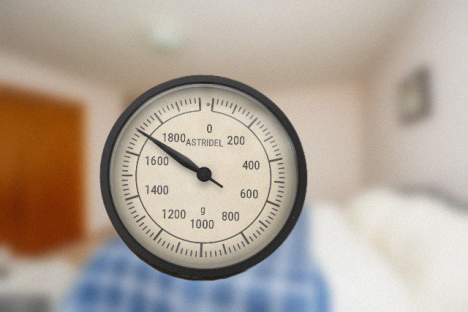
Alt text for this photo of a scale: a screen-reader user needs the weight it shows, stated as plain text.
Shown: 1700 g
